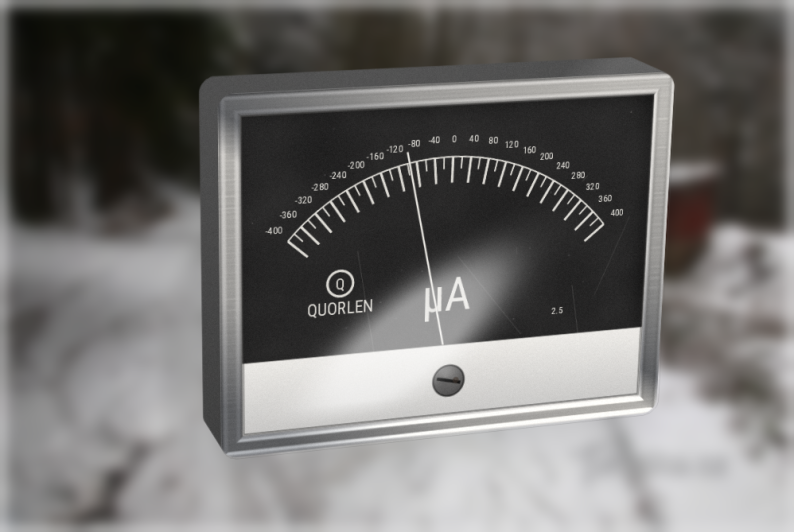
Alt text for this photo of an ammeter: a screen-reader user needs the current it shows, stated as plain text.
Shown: -100 µA
